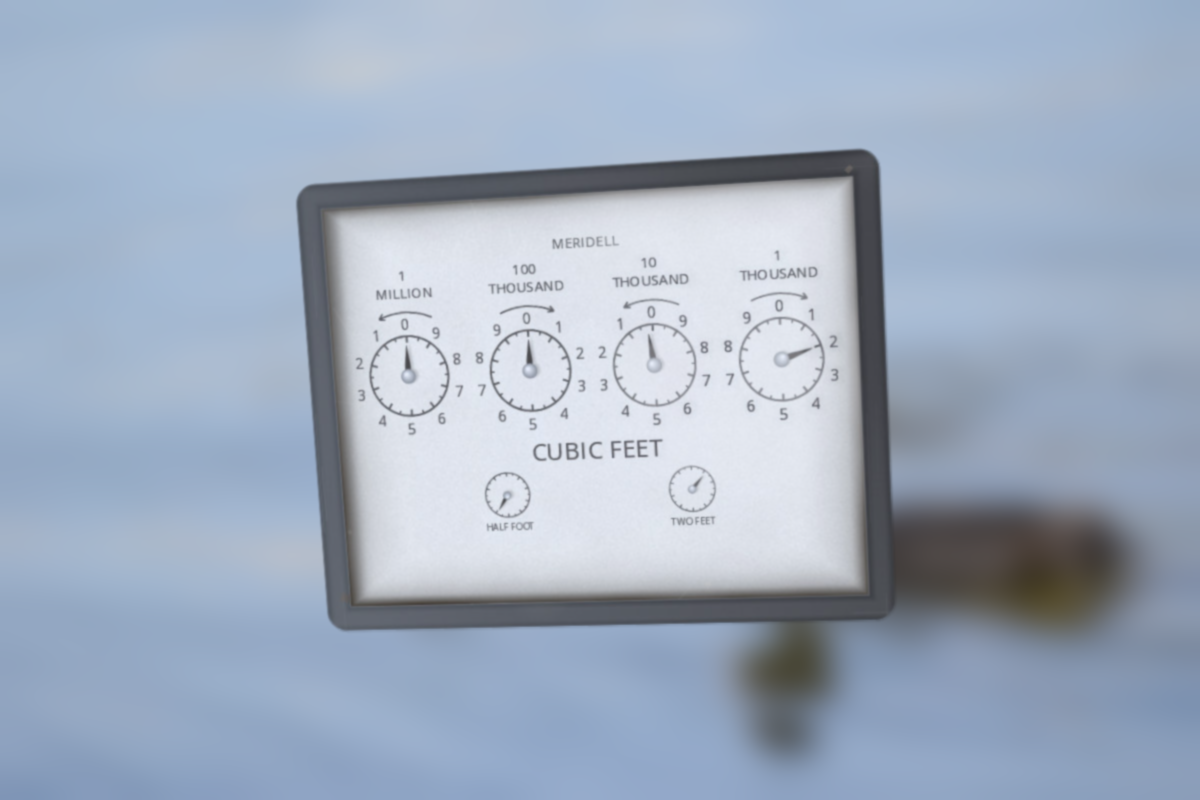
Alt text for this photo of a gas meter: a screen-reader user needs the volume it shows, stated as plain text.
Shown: 200 ft³
